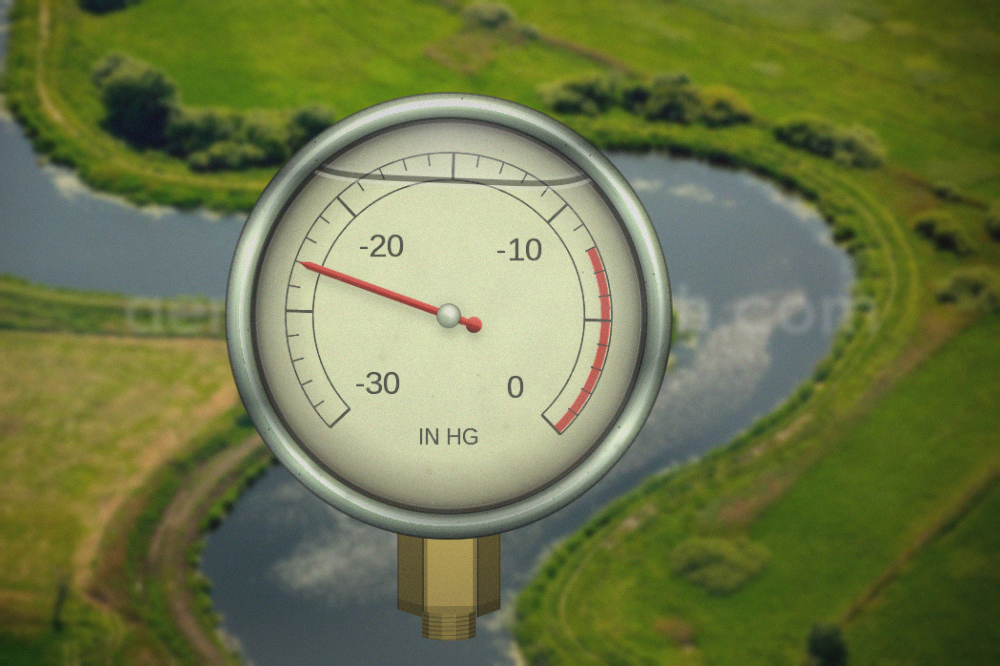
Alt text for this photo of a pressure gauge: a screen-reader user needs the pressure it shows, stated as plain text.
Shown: -23 inHg
